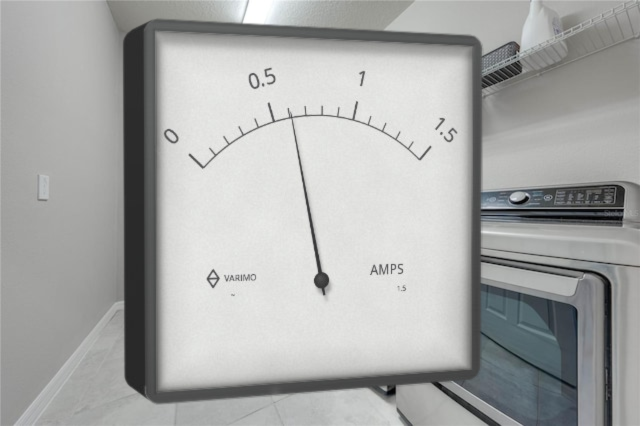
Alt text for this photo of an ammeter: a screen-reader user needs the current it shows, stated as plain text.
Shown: 0.6 A
